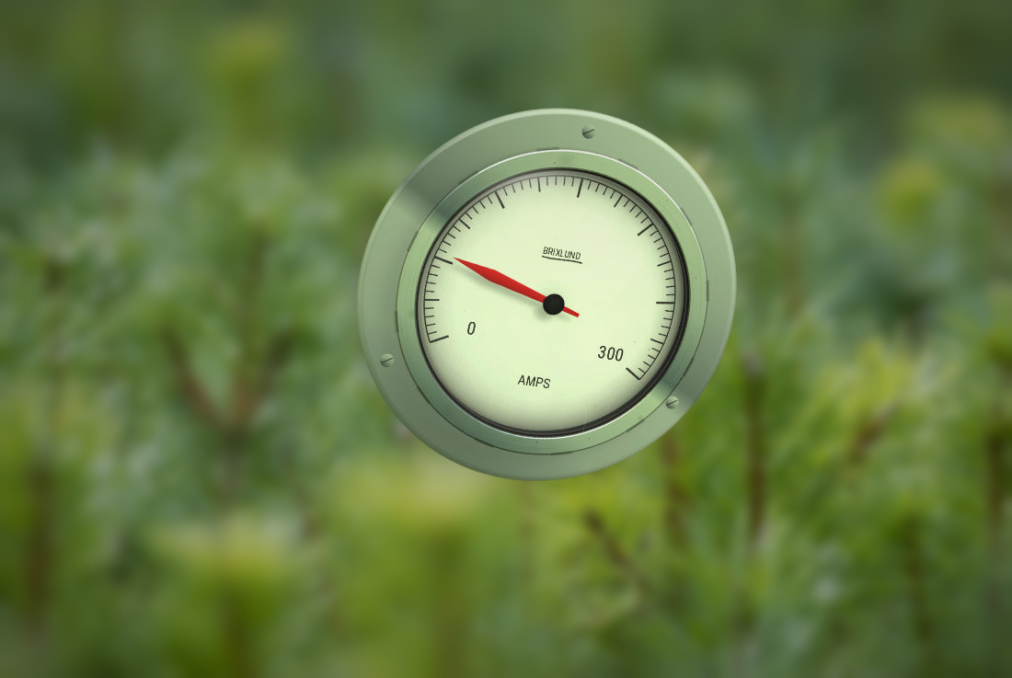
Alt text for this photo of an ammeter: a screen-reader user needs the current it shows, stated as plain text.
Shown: 55 A
